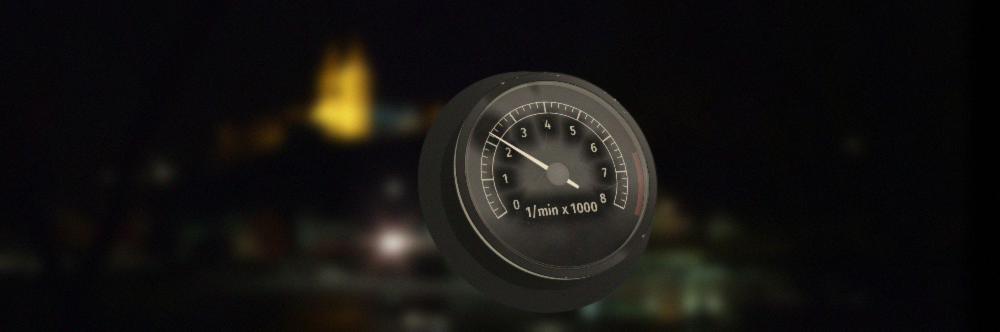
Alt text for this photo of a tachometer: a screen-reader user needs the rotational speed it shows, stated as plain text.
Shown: 2200 rpm
